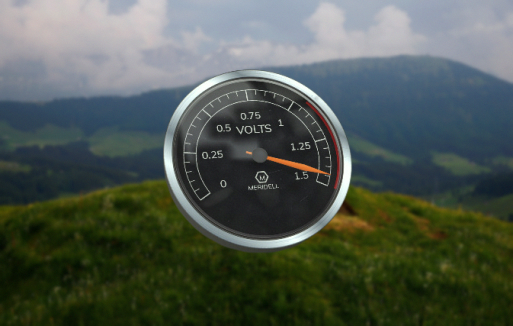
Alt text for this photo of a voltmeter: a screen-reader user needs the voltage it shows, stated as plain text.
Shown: 1.45 V
